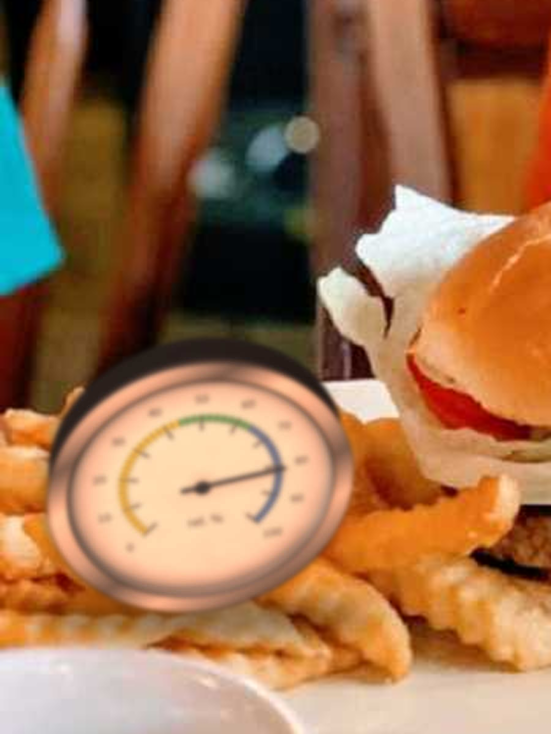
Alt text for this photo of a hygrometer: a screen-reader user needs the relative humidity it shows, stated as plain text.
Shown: 80 %
